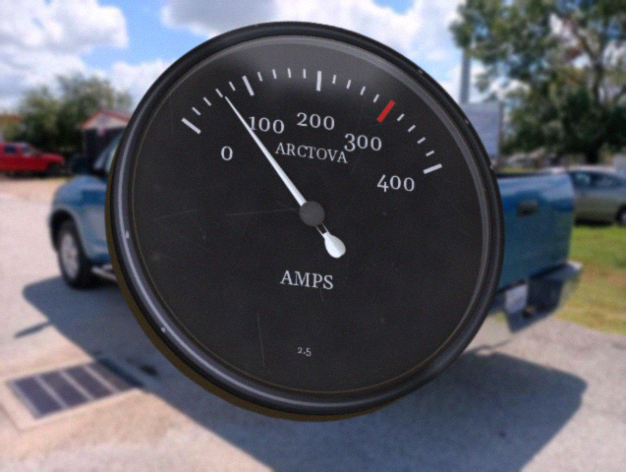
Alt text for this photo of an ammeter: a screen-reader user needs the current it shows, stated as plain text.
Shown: 60 A
